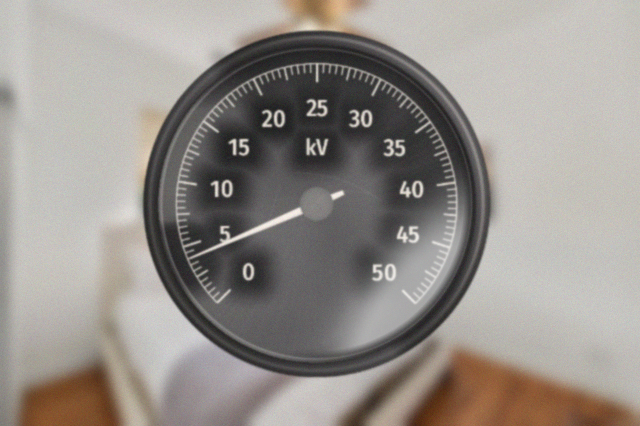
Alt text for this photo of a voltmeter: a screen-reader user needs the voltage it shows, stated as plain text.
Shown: 4 kV
